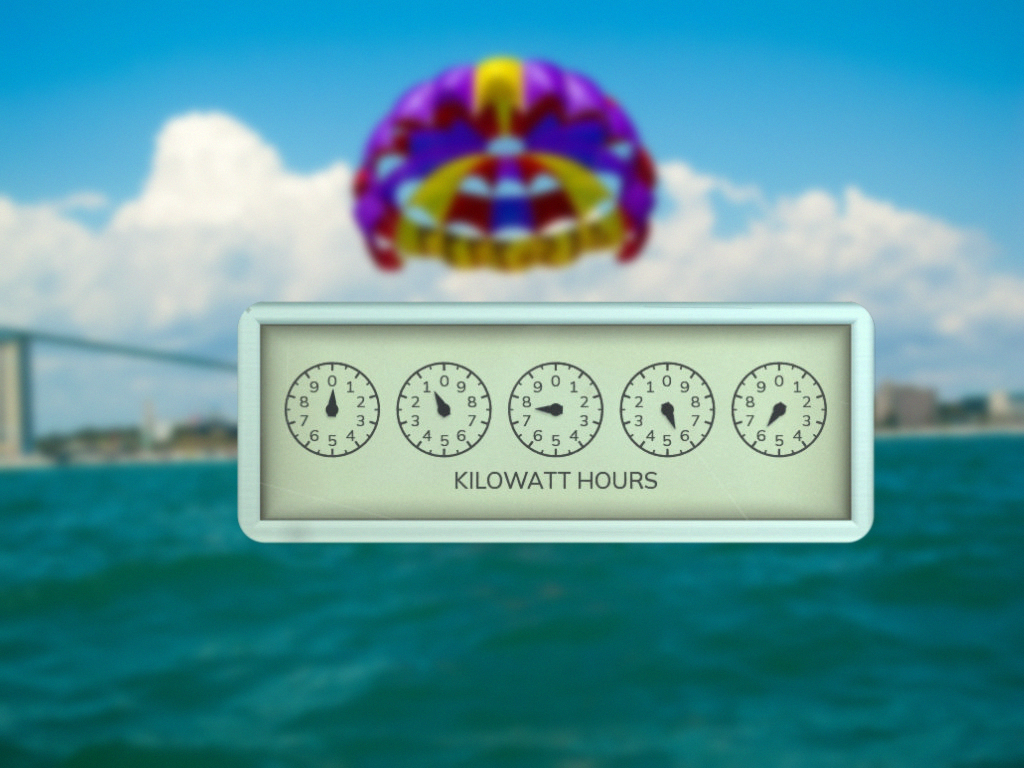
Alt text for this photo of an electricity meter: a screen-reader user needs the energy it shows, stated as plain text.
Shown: 756 kWh
